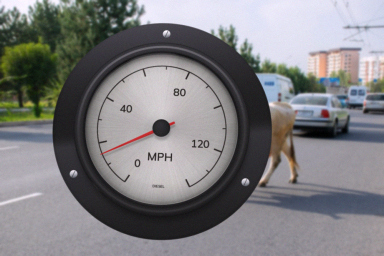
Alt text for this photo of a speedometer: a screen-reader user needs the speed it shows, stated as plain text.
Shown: 15 mph
